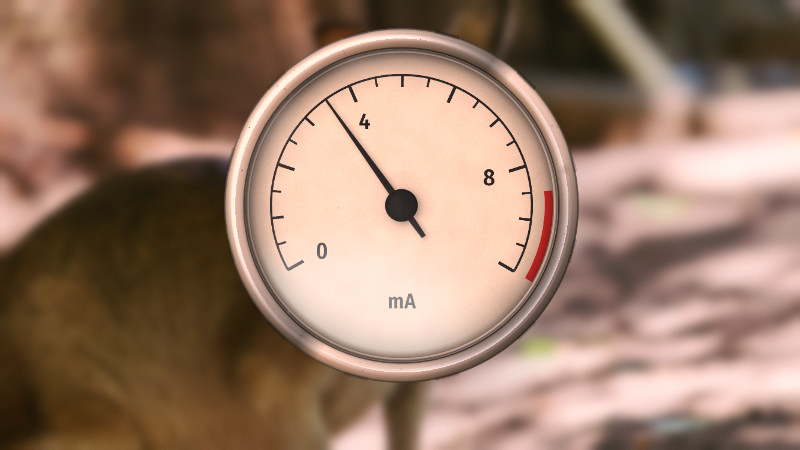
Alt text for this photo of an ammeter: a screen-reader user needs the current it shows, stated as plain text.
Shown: 3.5 mA
